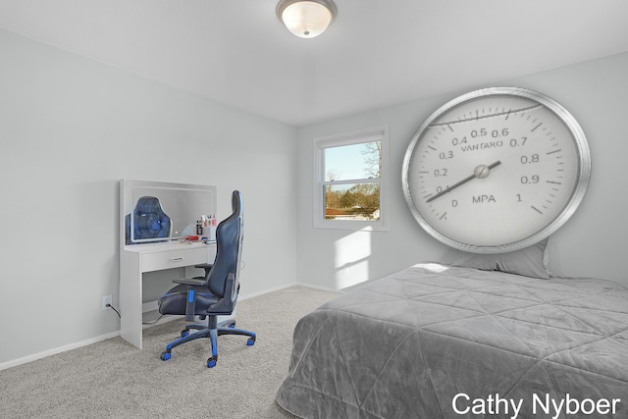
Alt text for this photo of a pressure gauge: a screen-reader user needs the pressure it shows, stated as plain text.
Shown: 0.08 MPa
